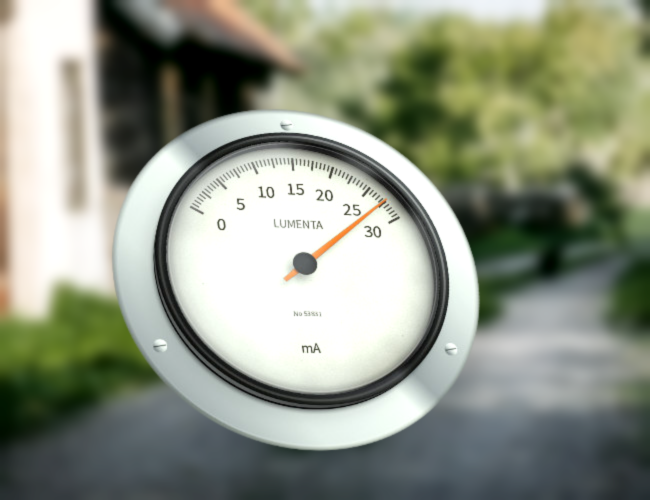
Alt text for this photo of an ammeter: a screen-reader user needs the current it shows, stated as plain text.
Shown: 27.5 mA
